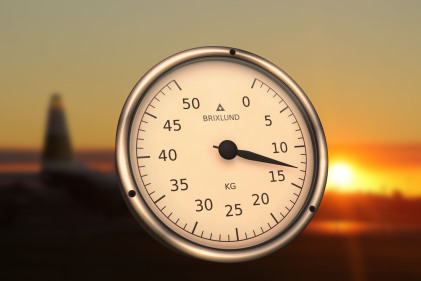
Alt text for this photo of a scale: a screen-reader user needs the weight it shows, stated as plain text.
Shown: 13 kg
